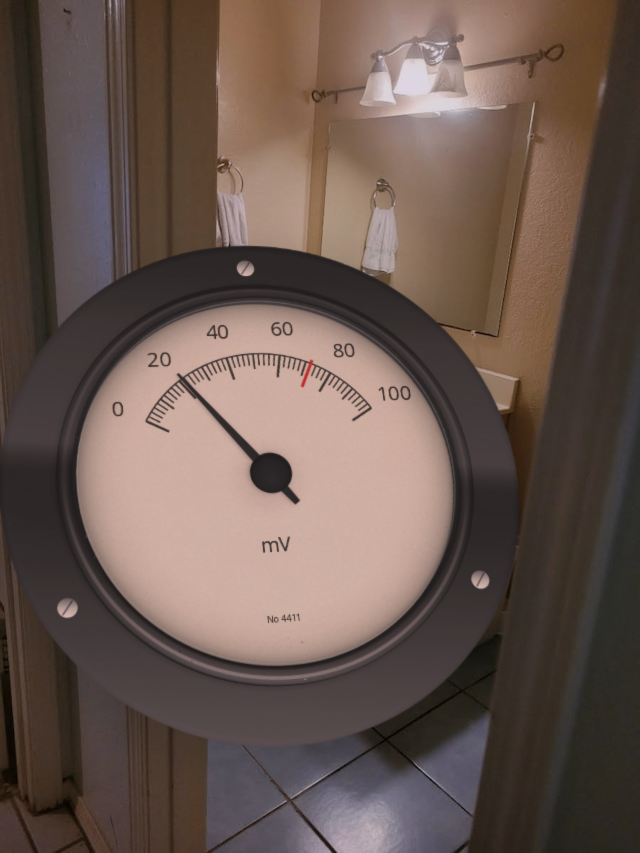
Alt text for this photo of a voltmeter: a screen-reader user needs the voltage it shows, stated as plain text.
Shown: 20 mV
